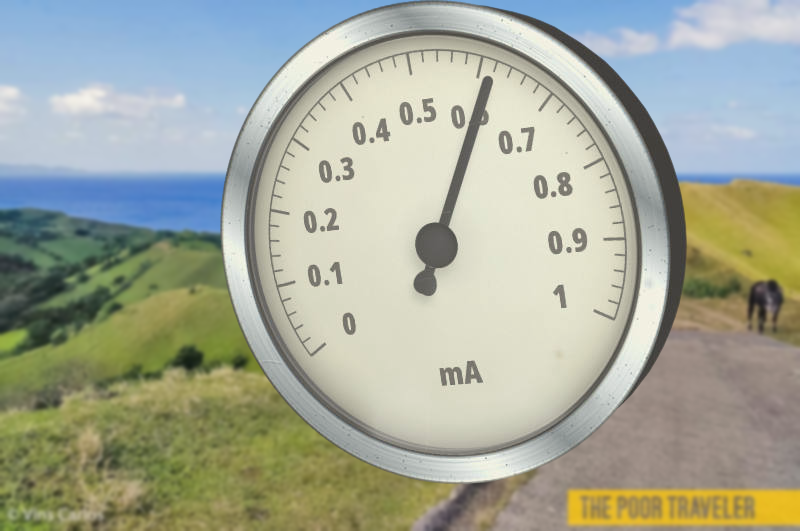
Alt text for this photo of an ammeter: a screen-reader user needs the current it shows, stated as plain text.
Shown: 0.62 mA
